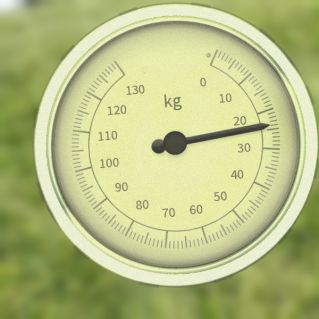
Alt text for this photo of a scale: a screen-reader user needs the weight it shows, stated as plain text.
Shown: 24 kg
